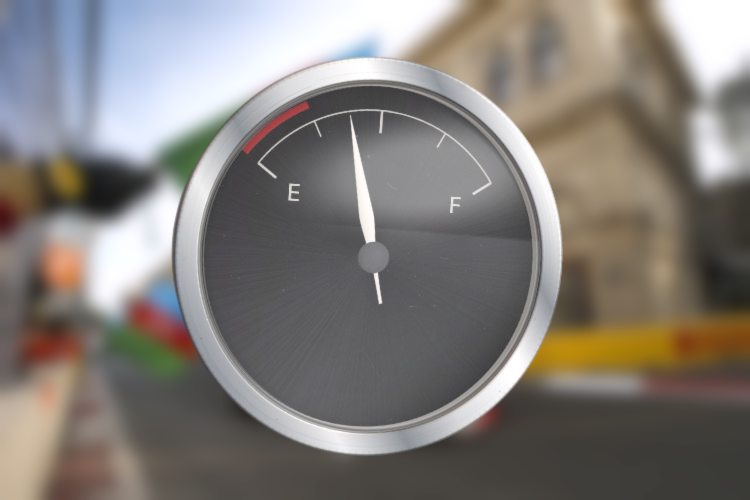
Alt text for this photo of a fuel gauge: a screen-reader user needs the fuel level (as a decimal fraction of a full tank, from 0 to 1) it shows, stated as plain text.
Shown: 0.375
